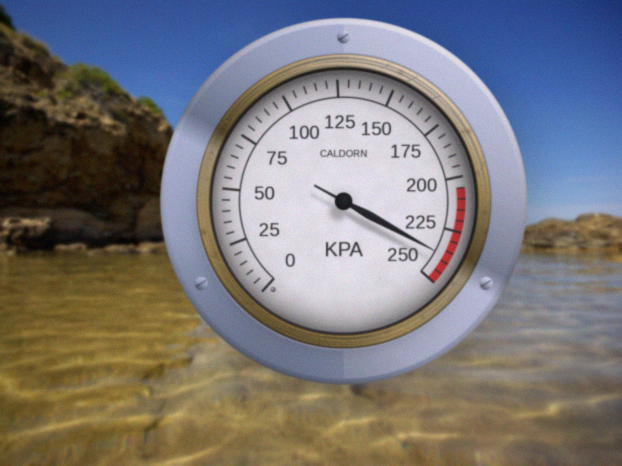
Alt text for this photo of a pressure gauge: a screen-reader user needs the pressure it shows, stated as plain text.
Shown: 237.5 kPa
